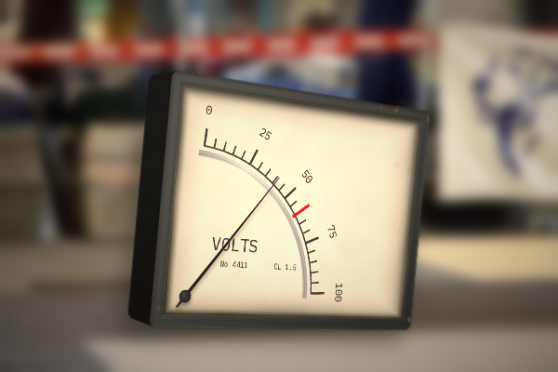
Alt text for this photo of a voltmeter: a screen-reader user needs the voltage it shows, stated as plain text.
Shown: 40 V
